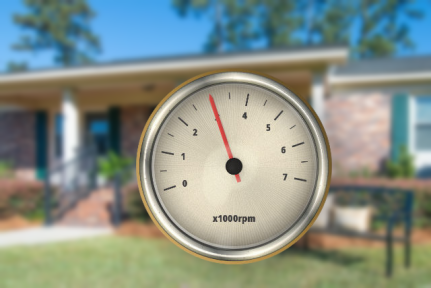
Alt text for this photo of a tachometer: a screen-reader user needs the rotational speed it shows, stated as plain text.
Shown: 3000 rpm
